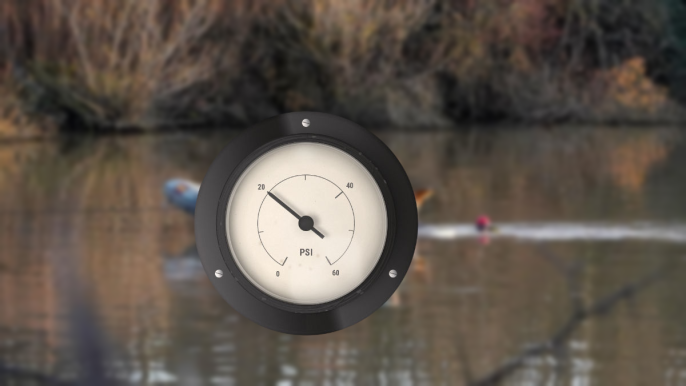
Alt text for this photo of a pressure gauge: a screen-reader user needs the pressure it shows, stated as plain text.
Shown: 20 psi
